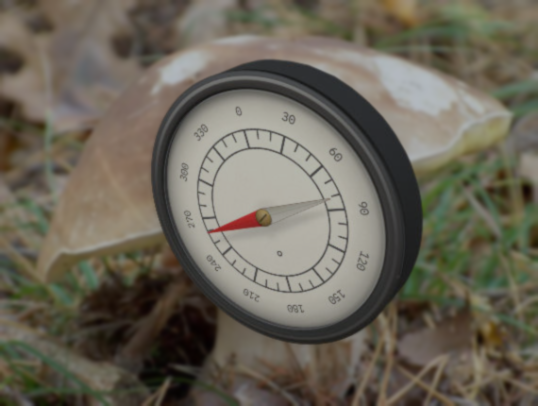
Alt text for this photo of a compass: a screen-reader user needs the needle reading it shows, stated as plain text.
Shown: 260 °
